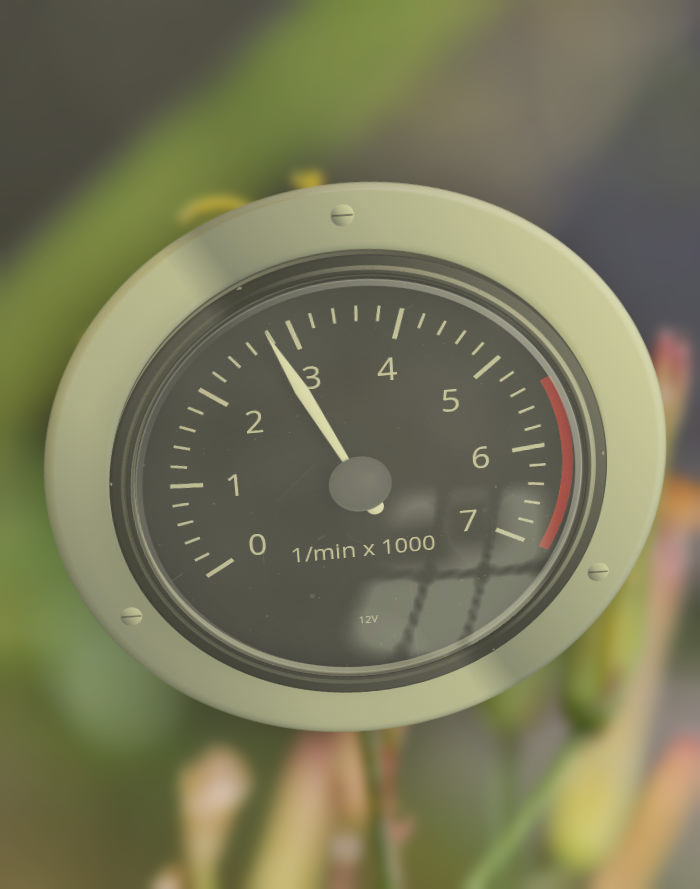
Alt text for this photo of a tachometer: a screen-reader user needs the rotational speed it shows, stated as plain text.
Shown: 2800 rpm
